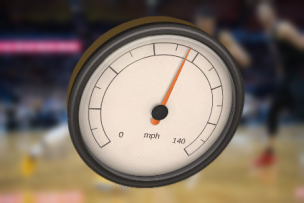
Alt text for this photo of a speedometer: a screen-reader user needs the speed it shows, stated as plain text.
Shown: 75 mph
